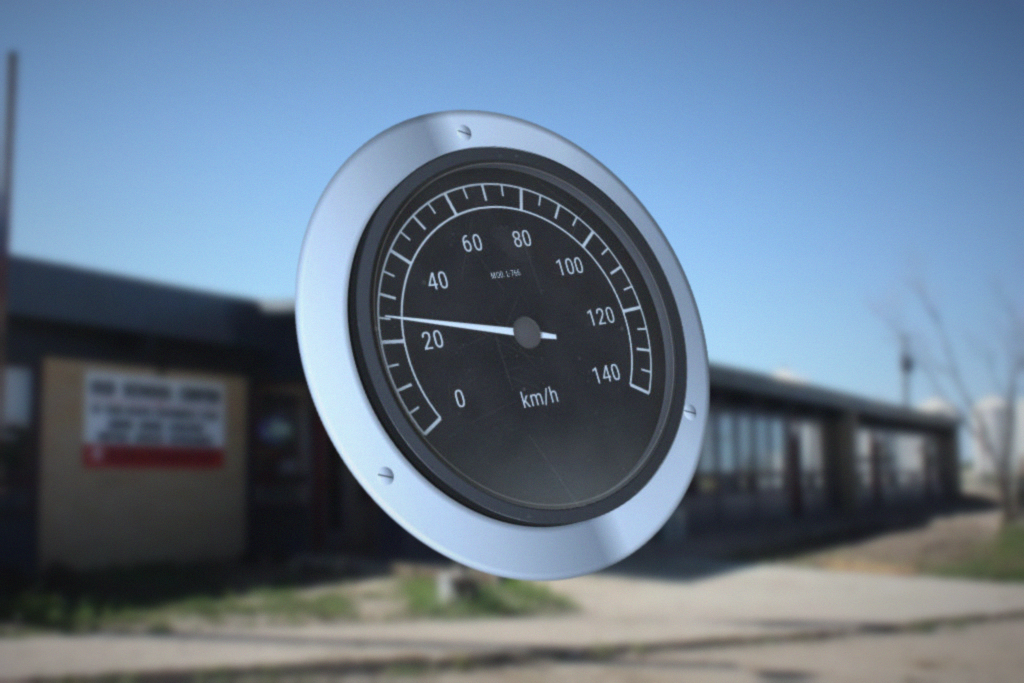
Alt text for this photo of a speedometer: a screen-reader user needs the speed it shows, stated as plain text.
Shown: 25 km/h
